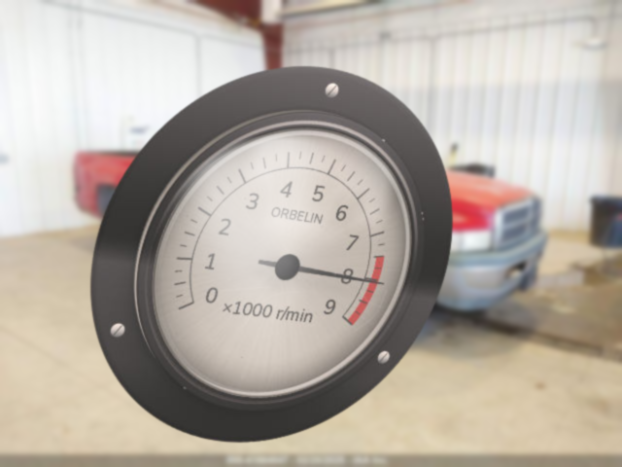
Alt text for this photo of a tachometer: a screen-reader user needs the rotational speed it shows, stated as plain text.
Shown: 8000 rpm
